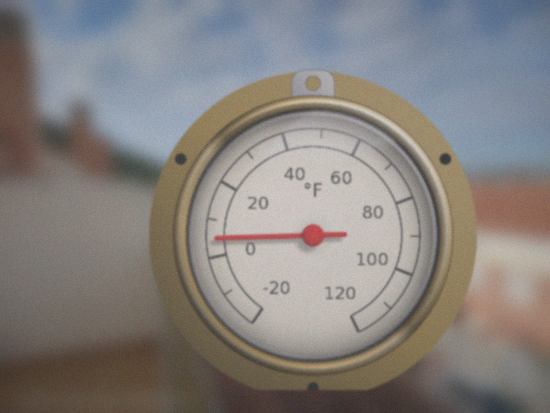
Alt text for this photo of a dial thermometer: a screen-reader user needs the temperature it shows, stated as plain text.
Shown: 5 °F
